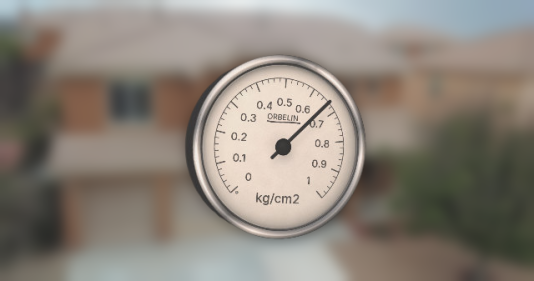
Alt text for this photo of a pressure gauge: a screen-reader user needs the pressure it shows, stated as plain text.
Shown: 0.66 kg/cm²
